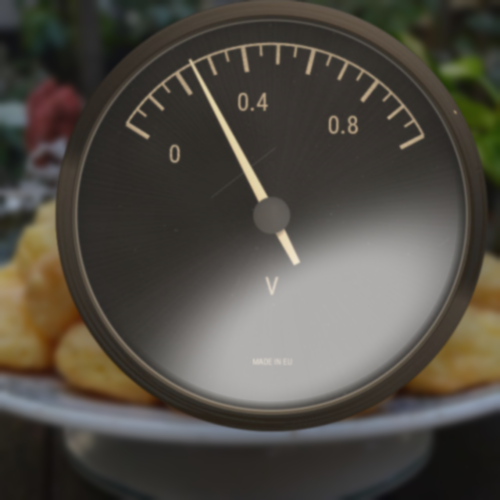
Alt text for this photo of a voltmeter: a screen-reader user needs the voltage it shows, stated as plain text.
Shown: 0.25 V
